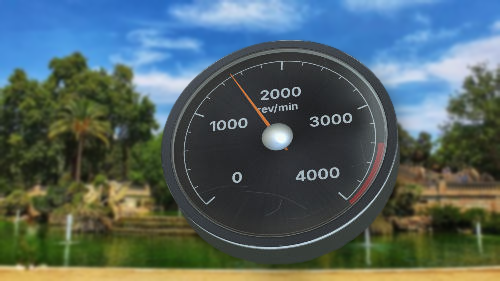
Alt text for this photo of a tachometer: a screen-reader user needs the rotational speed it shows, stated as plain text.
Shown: 1500 rpm
